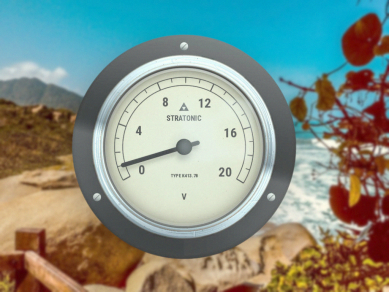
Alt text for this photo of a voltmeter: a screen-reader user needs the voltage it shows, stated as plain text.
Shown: 1 V
